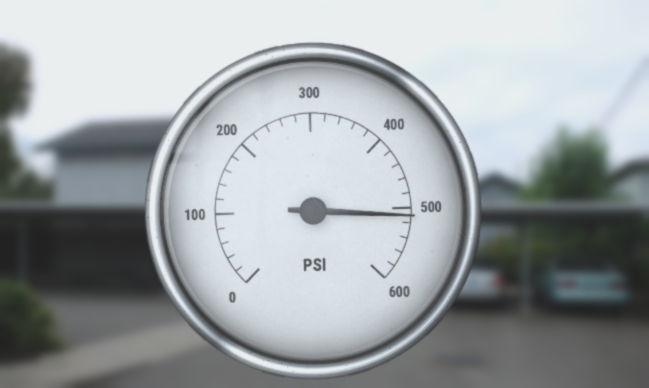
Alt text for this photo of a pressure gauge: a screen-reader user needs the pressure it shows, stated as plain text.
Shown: 510 psi
